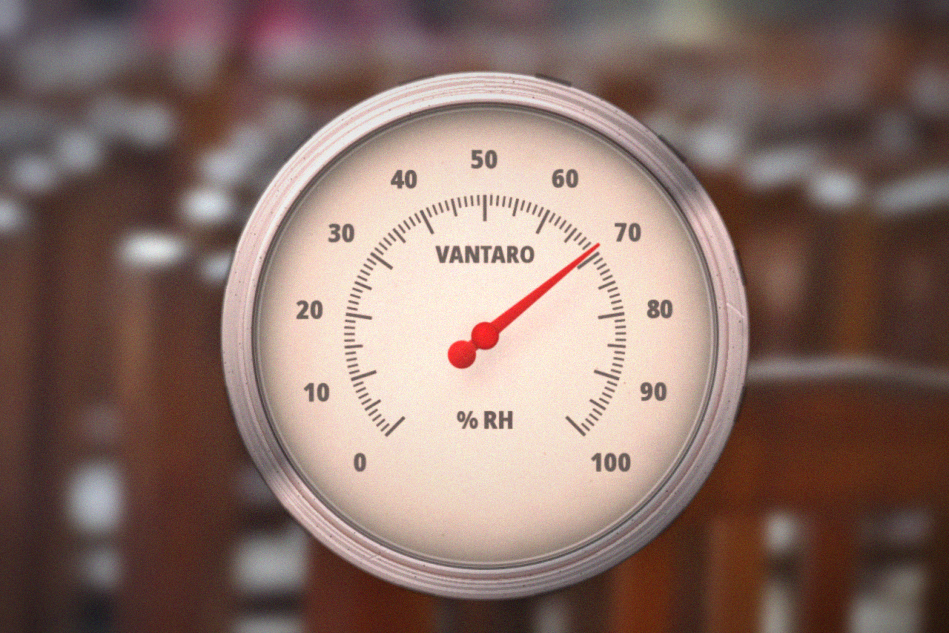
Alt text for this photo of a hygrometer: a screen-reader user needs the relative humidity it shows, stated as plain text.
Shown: 69 %
